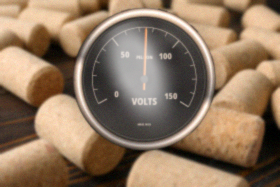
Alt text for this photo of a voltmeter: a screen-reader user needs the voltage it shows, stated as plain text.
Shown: 75 V
